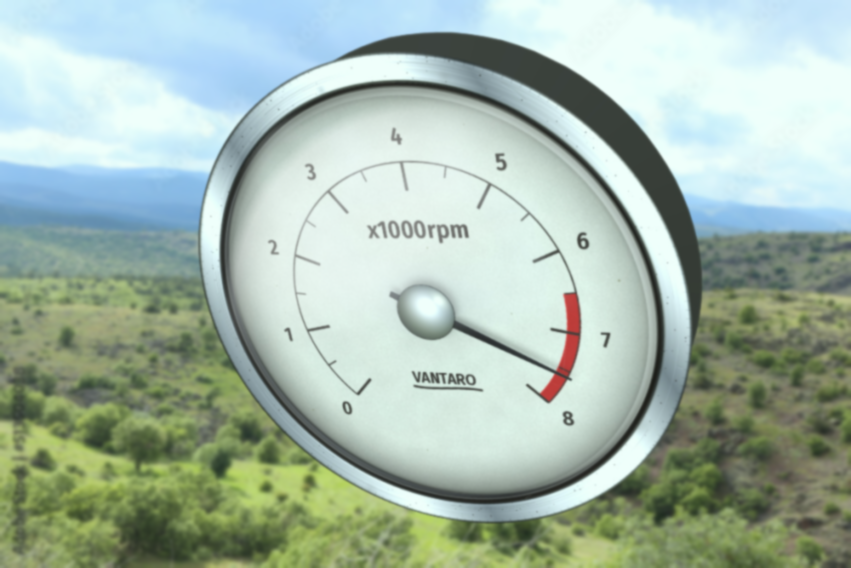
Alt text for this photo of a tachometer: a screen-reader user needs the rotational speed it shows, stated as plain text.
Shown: 7500 rpm
